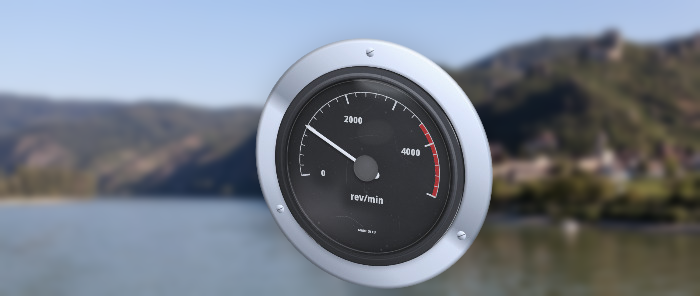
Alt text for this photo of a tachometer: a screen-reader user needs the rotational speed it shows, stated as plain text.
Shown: 1000 rpm
